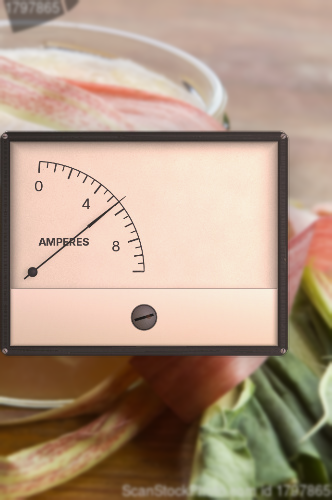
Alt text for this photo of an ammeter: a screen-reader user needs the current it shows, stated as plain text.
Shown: 5.5 A
